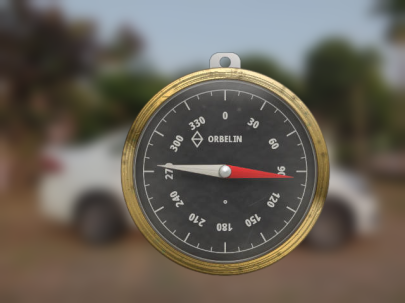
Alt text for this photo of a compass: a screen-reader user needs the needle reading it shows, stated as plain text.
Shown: 95 °
